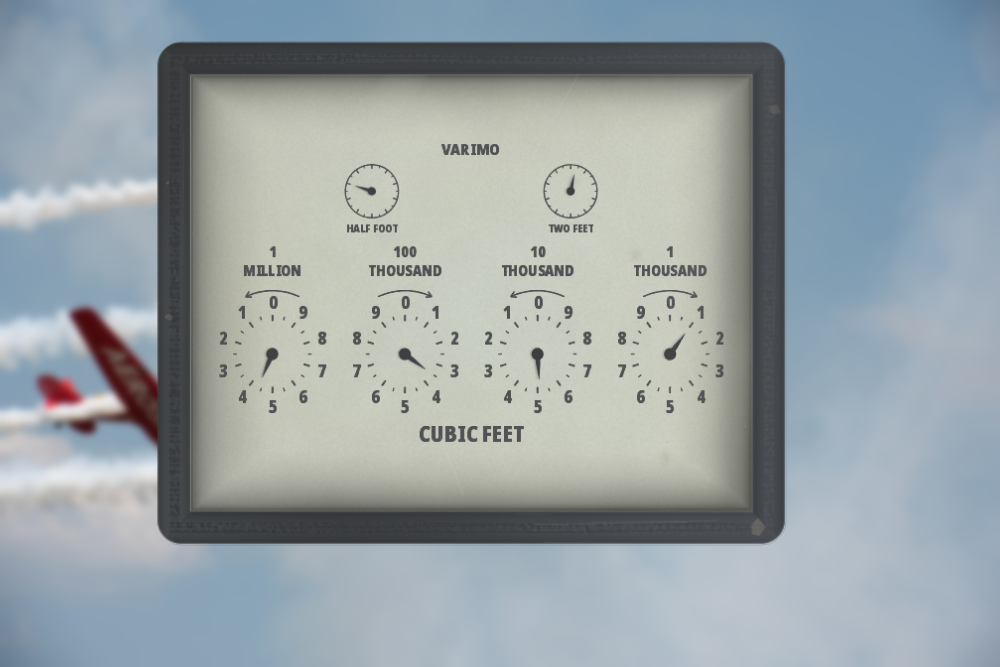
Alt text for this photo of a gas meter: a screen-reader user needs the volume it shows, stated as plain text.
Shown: 435100 ft³
